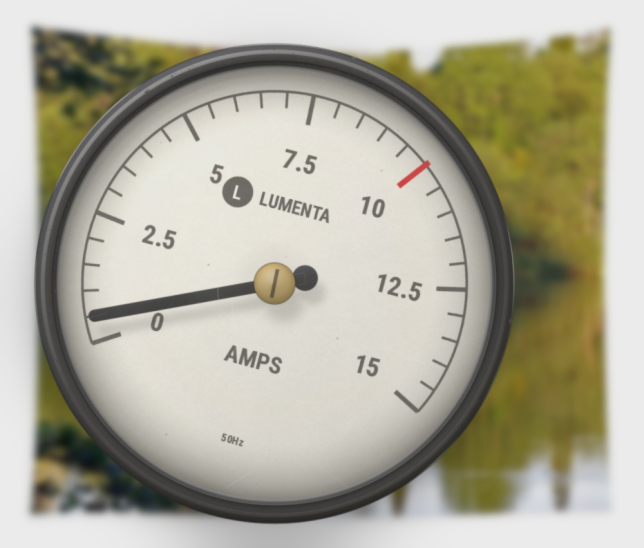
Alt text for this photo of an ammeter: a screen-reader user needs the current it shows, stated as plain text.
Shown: 0.5 A
